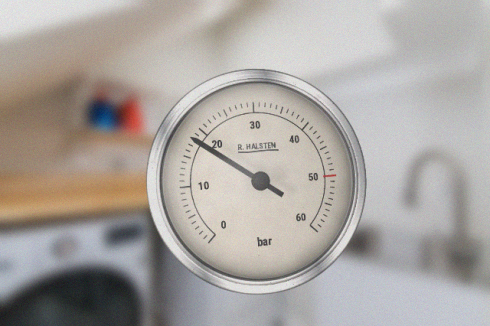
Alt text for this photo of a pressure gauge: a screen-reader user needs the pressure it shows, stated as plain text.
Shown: 18 bar
